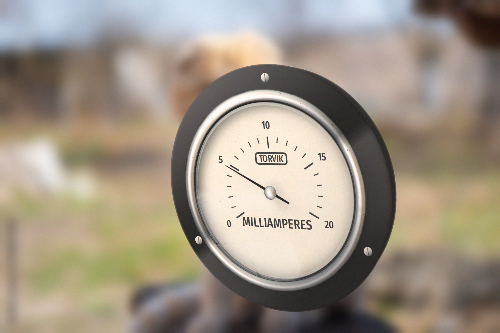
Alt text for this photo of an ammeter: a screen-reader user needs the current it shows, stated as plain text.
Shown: 5 mA
